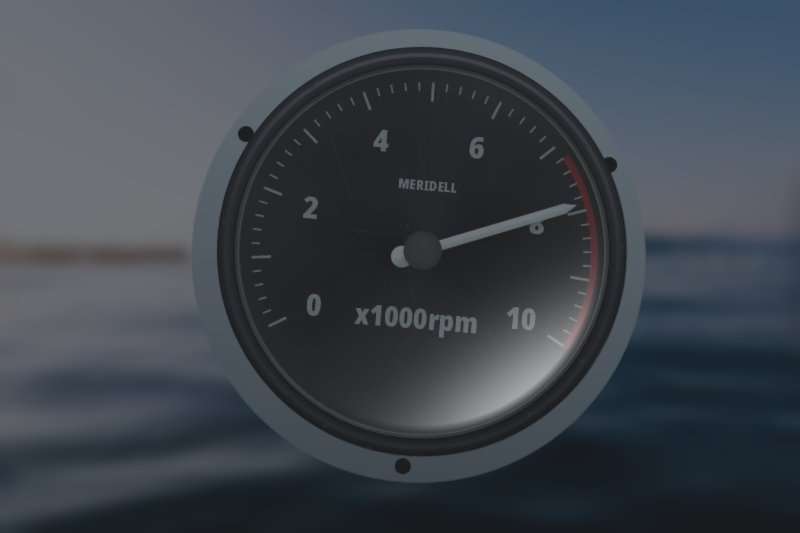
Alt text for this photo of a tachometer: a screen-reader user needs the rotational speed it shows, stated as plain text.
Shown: 7900 rpm
